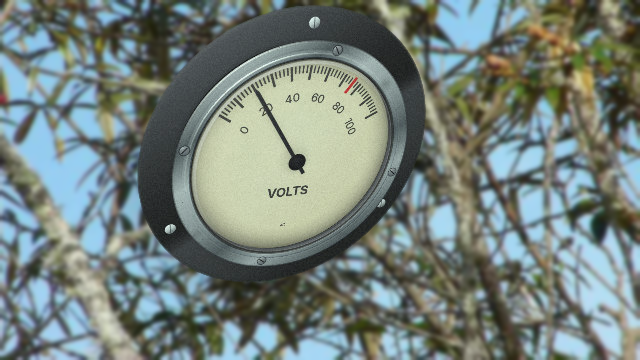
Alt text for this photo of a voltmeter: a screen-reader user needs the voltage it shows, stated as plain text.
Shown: 20 V
